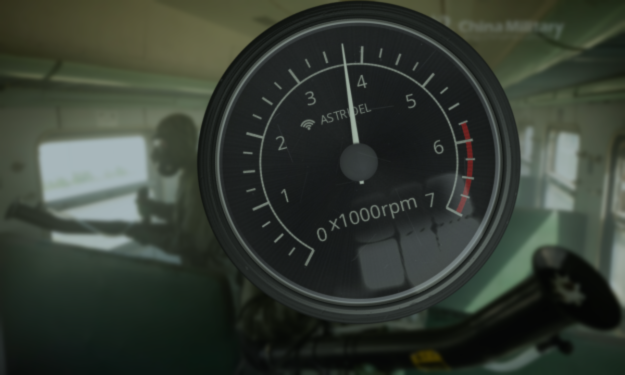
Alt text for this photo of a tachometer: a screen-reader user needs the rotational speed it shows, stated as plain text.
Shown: 3750 rpm
